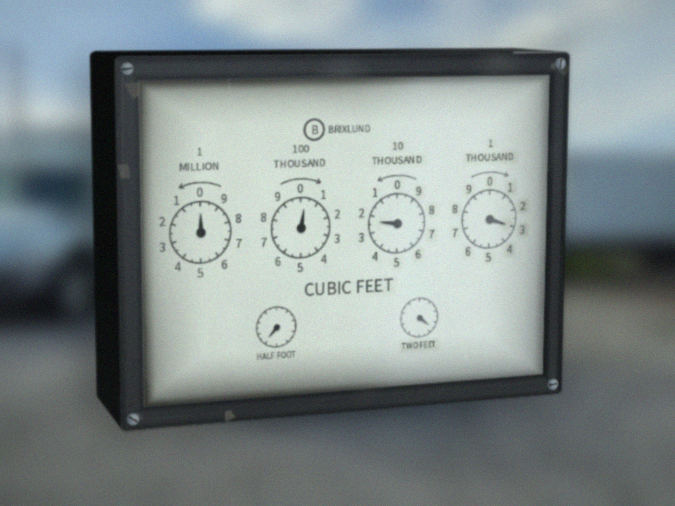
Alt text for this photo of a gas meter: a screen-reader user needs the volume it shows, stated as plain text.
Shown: 2300 ft³
